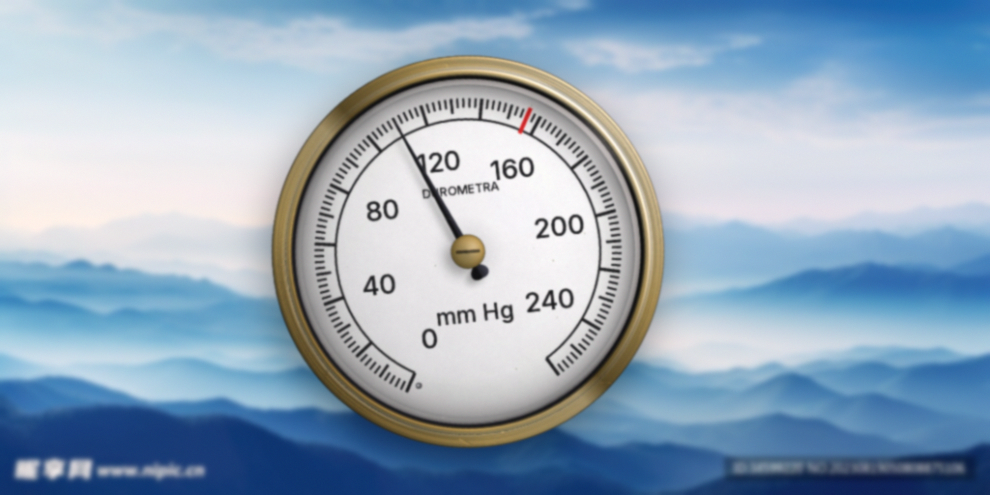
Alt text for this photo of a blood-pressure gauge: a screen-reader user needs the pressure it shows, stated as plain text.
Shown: 110 mmHg
